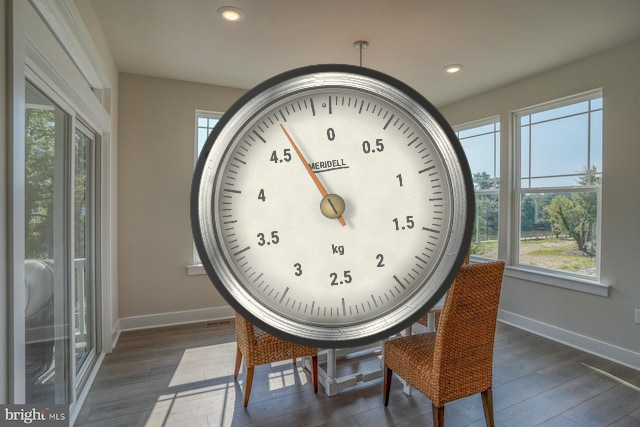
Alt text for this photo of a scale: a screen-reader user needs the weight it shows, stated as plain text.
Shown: 4.7 kg
